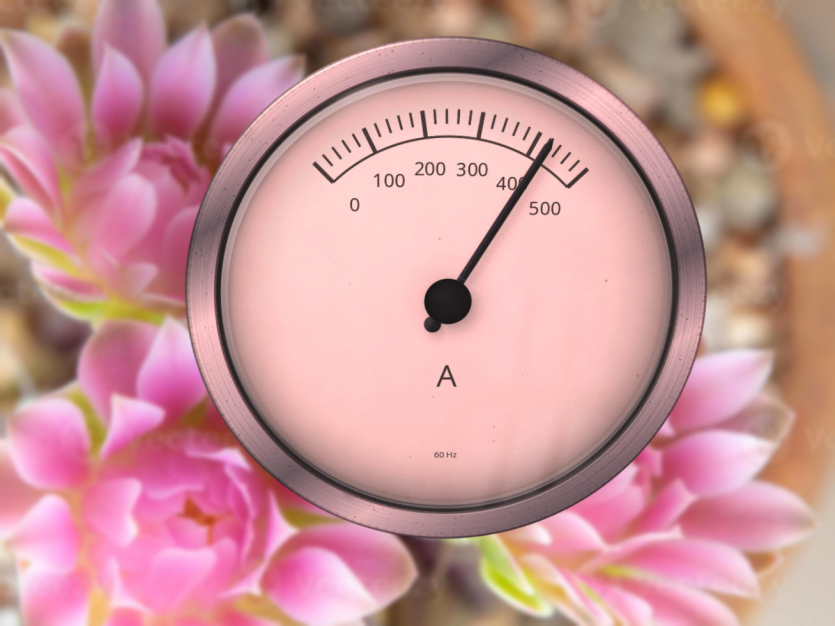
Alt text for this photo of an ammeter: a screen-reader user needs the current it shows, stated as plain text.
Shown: 420 A
